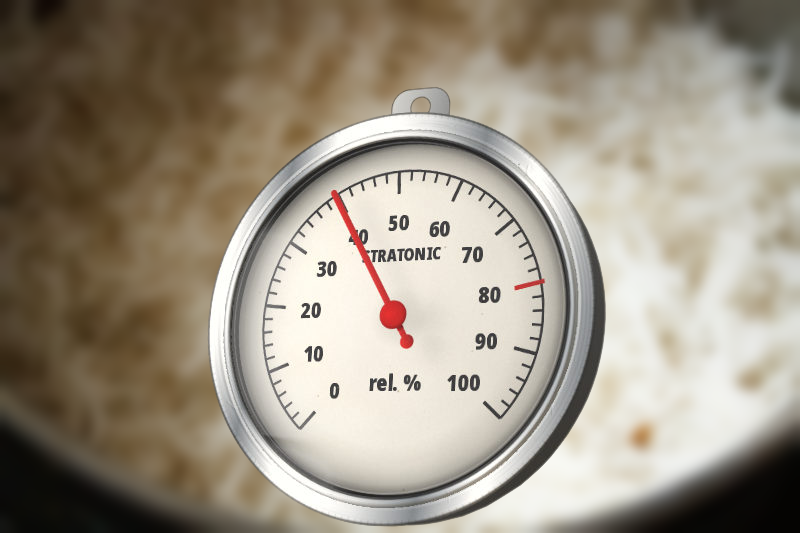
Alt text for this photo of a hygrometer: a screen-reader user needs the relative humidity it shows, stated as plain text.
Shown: 40 %
